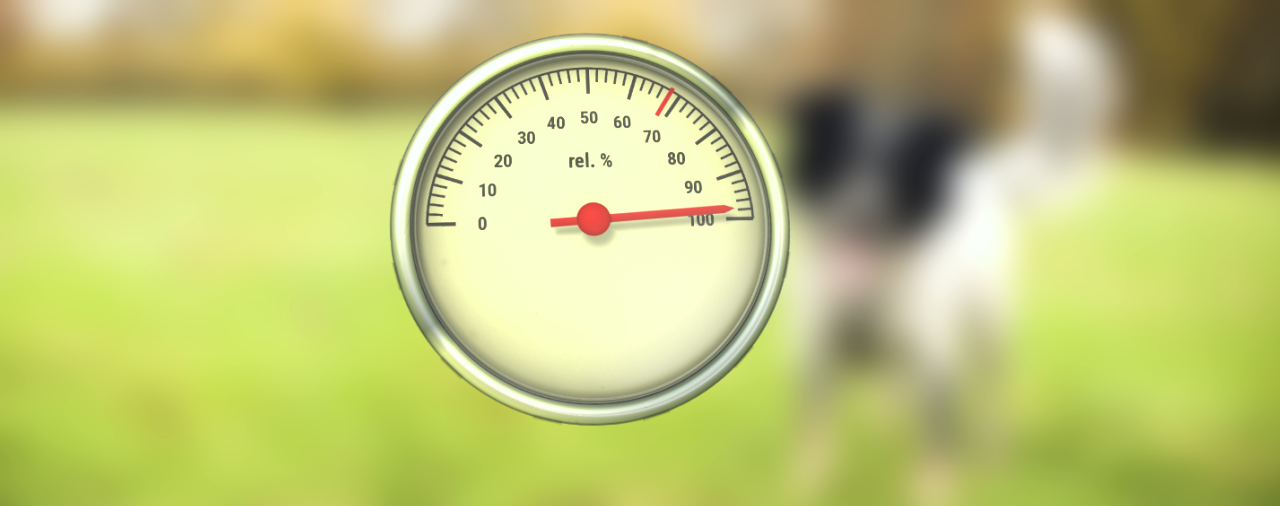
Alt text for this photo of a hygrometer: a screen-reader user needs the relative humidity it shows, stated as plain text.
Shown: 98 %
